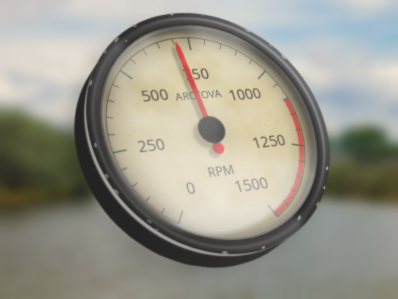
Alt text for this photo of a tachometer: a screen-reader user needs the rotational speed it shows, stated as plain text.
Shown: 700 rpm
